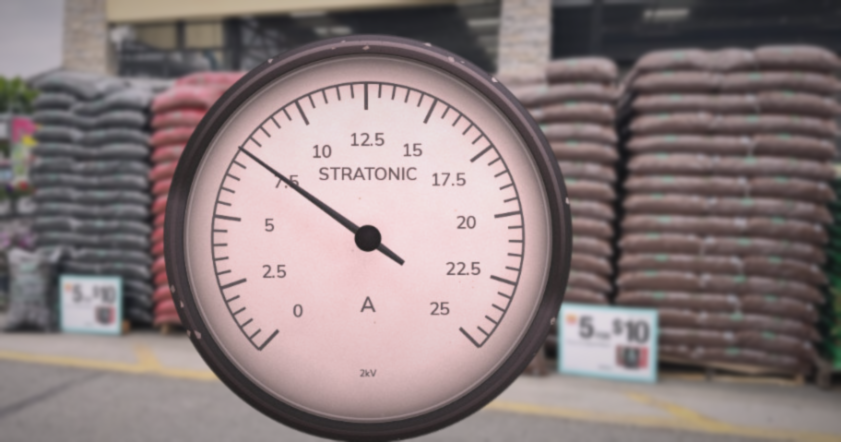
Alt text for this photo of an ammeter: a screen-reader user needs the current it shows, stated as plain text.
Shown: 7.5 A
